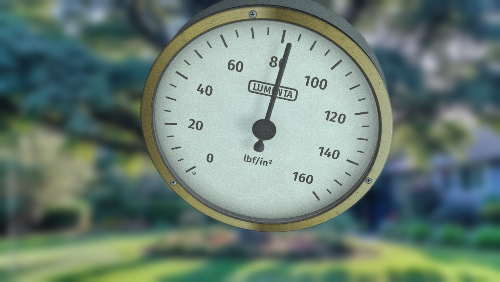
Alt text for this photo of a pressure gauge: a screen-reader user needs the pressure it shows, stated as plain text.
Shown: 82.5 psi
